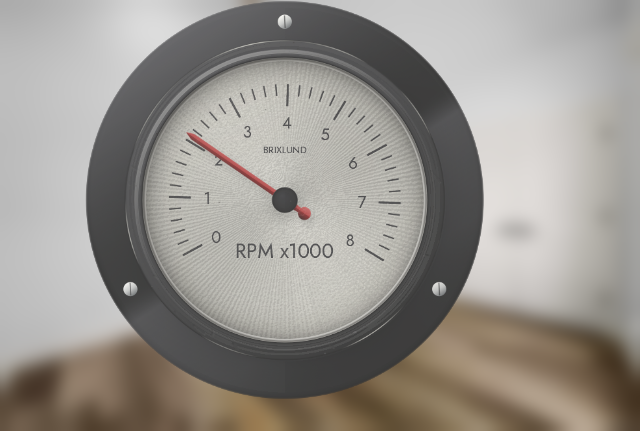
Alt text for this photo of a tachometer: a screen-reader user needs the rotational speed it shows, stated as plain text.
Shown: 2100 rpm
